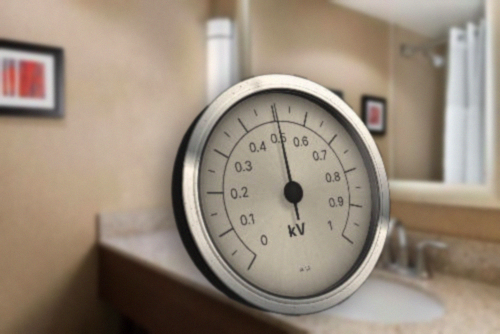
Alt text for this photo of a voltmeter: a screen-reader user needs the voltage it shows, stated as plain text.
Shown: 0.5 kV
